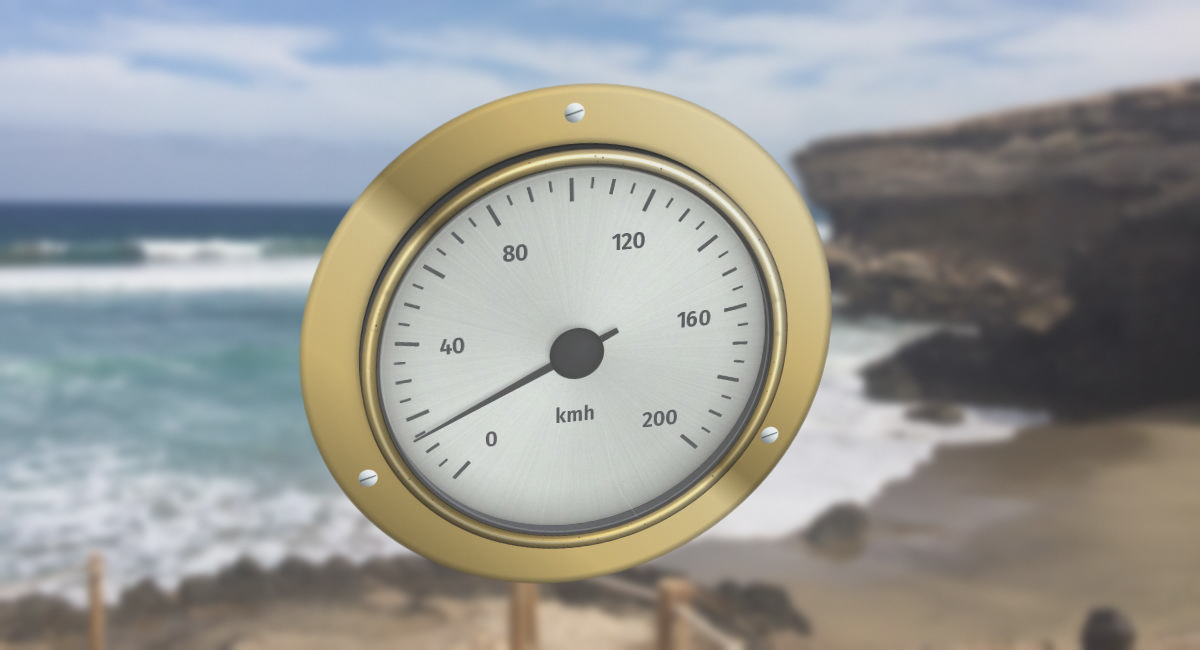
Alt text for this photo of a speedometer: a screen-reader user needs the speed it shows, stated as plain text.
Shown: 15 km/h
